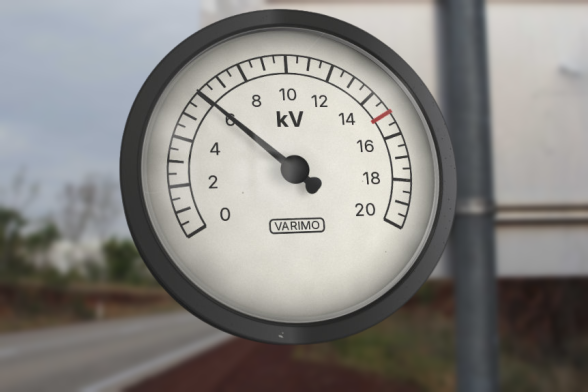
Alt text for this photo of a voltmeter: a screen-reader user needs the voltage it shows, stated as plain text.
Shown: 6 kV
